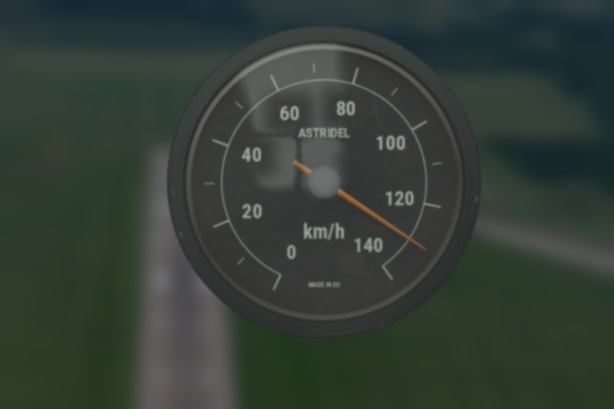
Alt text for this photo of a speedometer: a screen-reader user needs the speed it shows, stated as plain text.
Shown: 130 km/h
